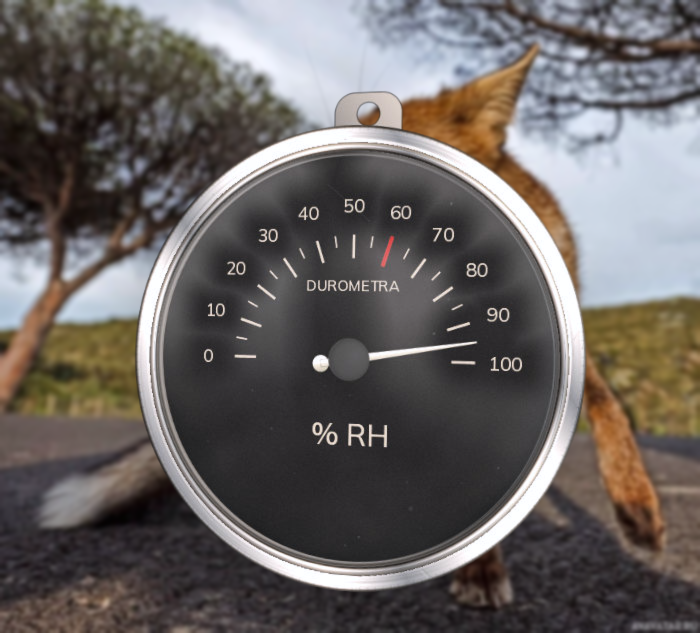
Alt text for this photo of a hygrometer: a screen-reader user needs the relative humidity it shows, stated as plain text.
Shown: 95 %
